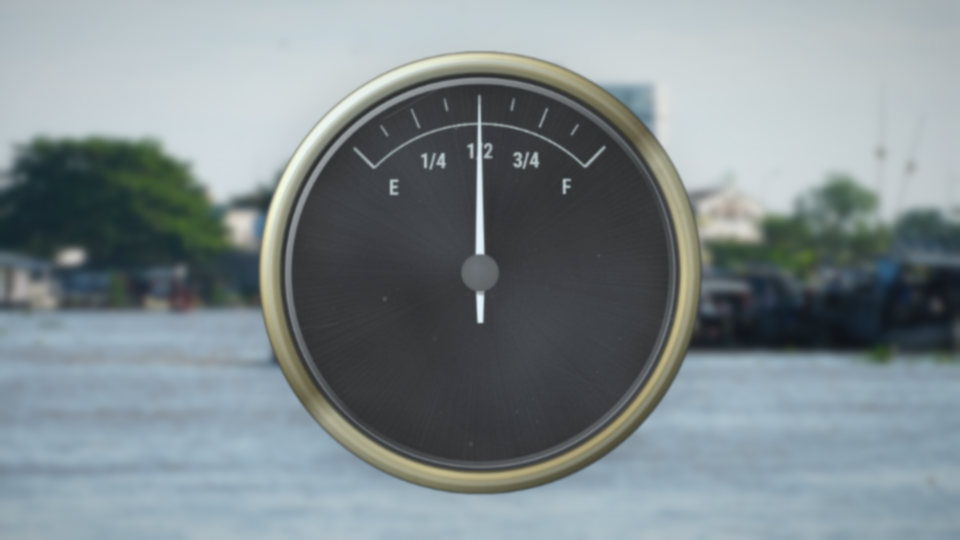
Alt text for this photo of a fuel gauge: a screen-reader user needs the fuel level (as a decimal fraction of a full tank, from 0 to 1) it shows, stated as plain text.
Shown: 0.5
